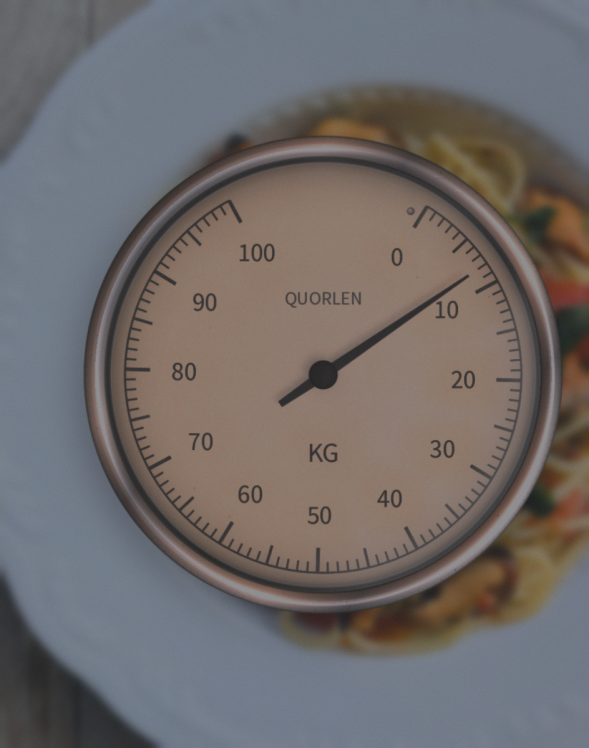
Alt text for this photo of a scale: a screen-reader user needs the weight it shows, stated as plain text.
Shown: 8 kg
